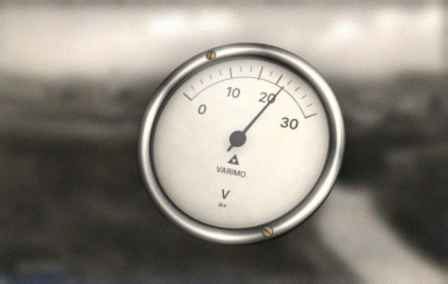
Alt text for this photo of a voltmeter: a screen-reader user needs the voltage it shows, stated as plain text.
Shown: 22 V
